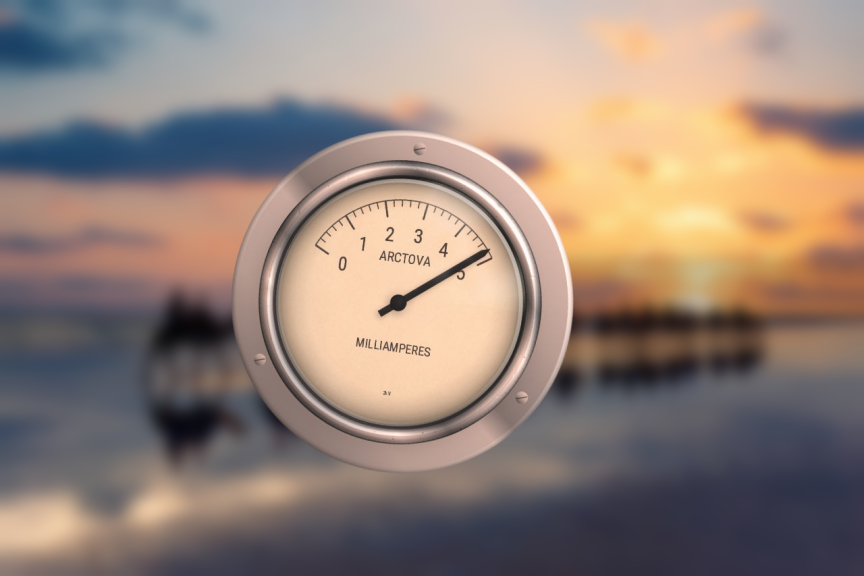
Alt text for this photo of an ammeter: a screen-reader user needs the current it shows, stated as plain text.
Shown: 4.8 mA
